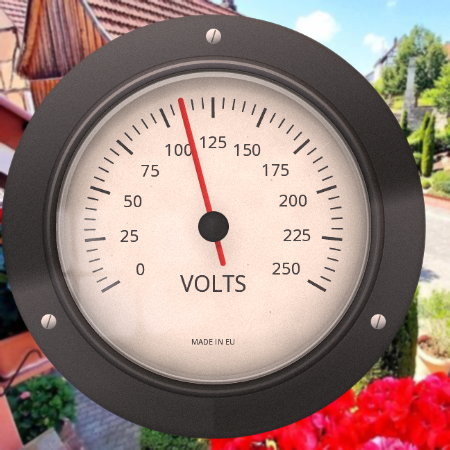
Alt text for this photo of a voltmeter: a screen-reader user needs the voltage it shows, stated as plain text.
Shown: 110 V
